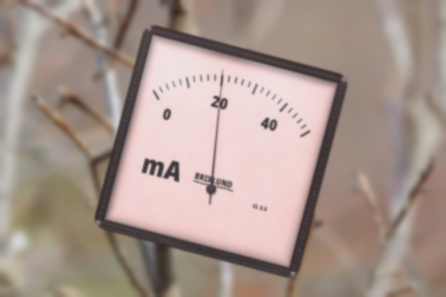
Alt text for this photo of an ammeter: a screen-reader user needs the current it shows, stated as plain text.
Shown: 20 mA
